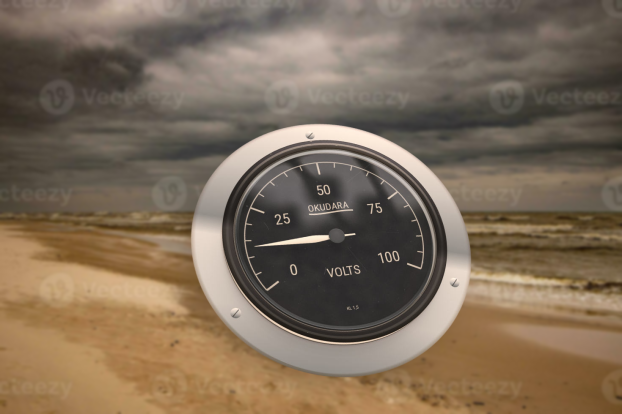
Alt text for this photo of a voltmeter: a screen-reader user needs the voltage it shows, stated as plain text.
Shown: 12.5 V
